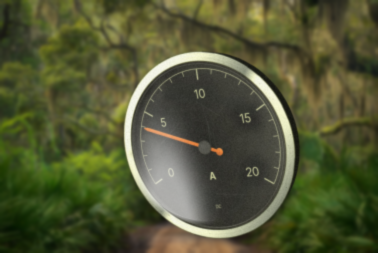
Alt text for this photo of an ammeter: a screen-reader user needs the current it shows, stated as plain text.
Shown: 4 A
